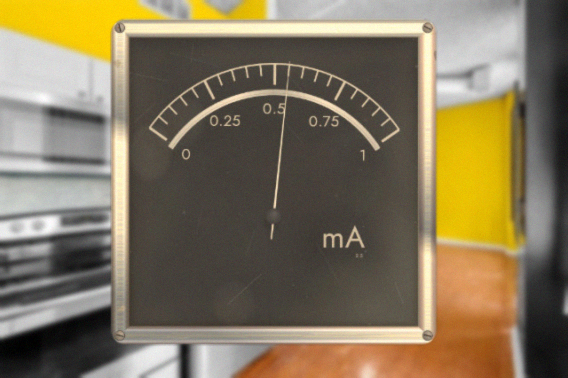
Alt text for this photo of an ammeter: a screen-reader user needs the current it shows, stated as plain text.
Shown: 0.55 mA
